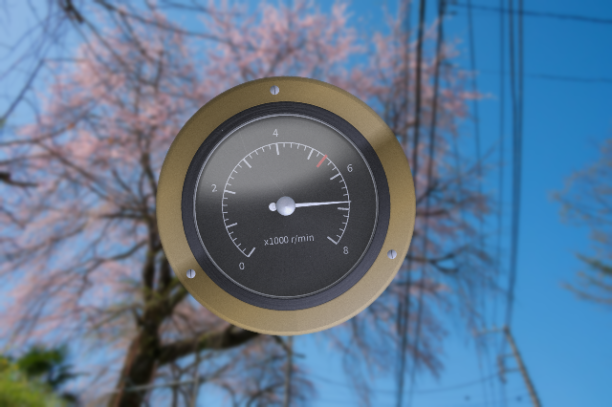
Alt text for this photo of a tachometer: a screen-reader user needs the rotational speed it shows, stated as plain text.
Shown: 6800 rpm
